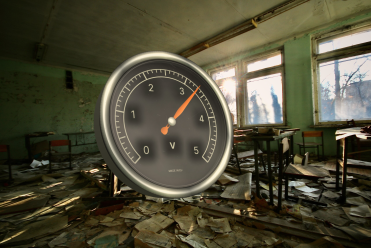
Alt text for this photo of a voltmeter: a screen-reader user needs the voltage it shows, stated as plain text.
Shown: 3.3 V
